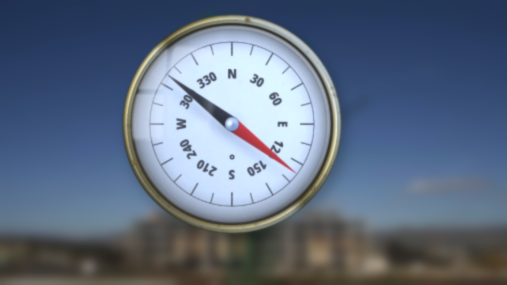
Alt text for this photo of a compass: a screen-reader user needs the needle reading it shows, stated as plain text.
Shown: 127.5 °
